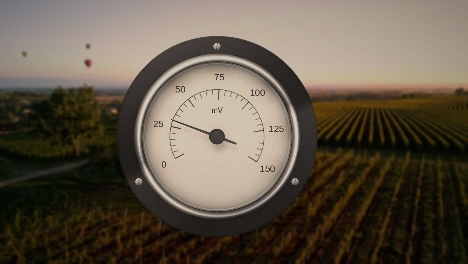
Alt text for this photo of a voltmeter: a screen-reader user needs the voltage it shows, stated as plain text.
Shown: 30 mV
